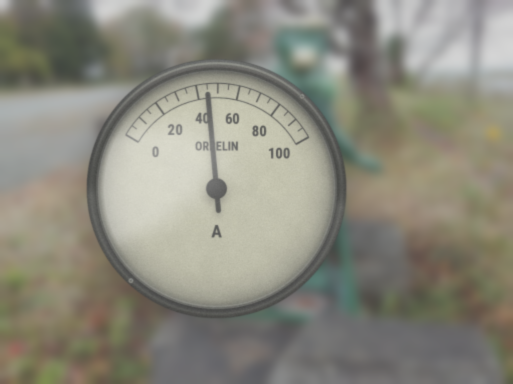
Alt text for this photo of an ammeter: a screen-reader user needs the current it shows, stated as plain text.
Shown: 45 A
